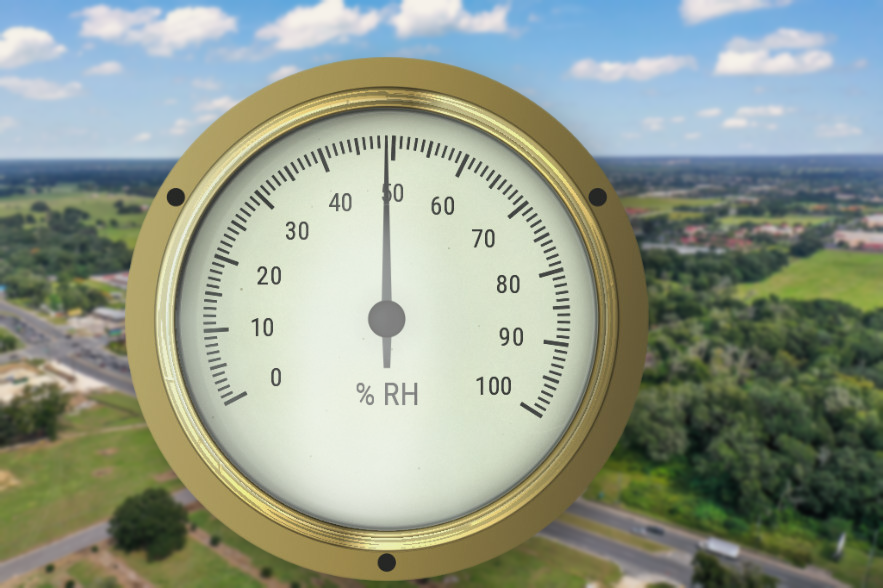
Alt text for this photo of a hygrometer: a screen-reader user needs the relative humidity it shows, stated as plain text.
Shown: 49 %
